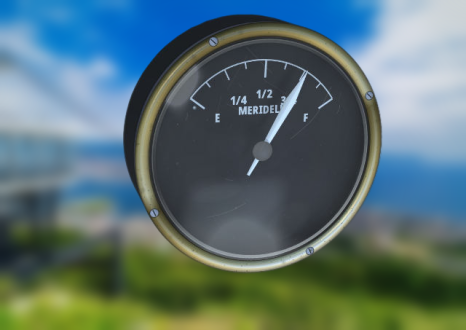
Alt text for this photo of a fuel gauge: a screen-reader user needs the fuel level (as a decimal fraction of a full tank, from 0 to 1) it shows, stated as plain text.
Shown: 0.75
